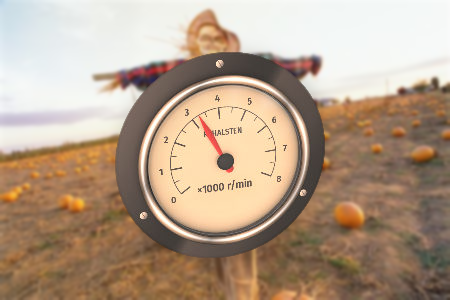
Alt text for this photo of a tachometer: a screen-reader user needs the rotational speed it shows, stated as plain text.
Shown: 3250 rpm
